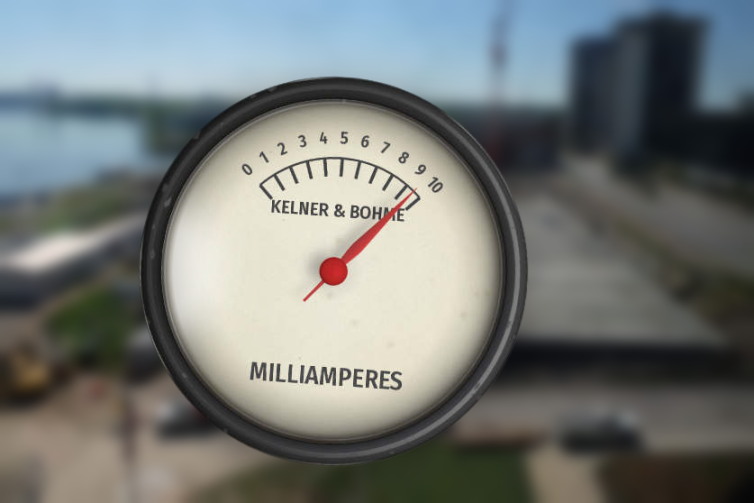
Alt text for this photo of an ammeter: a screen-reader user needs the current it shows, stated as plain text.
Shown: 9.5 mA
